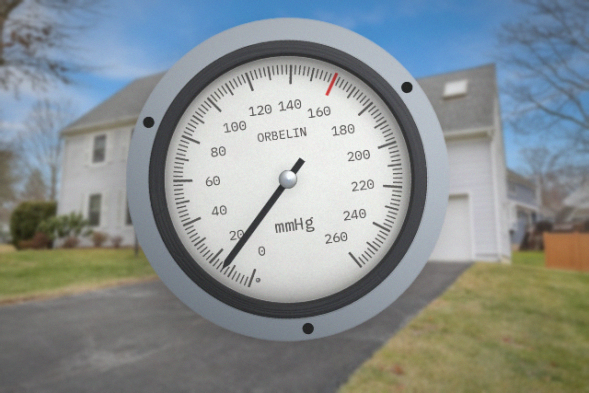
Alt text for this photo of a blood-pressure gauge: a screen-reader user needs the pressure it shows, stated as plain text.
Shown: 14 mmHg
